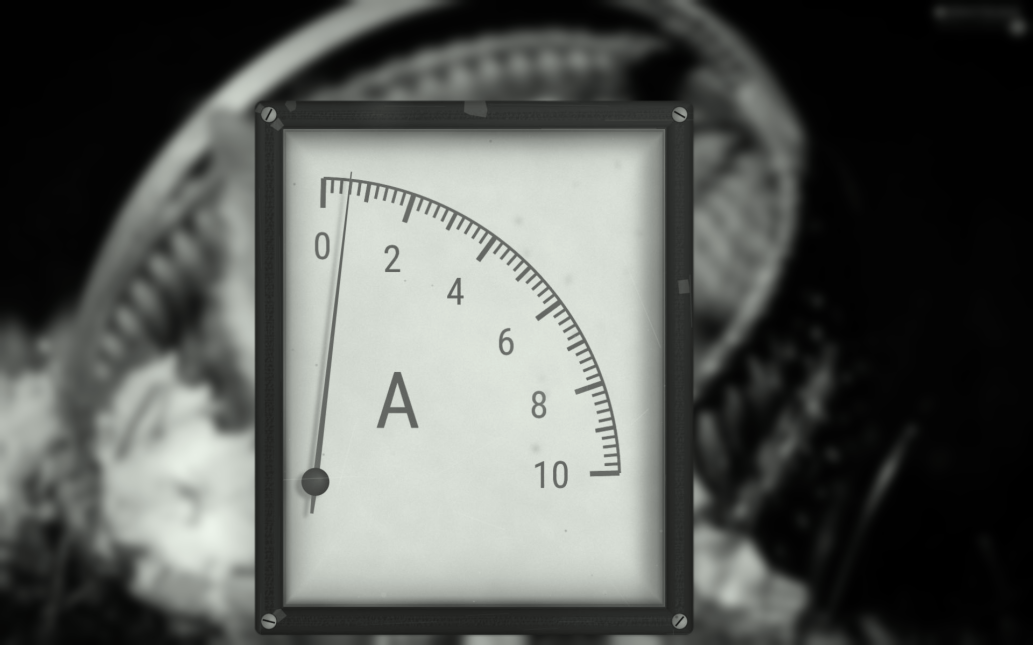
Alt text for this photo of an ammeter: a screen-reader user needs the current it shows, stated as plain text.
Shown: 0.6 A
